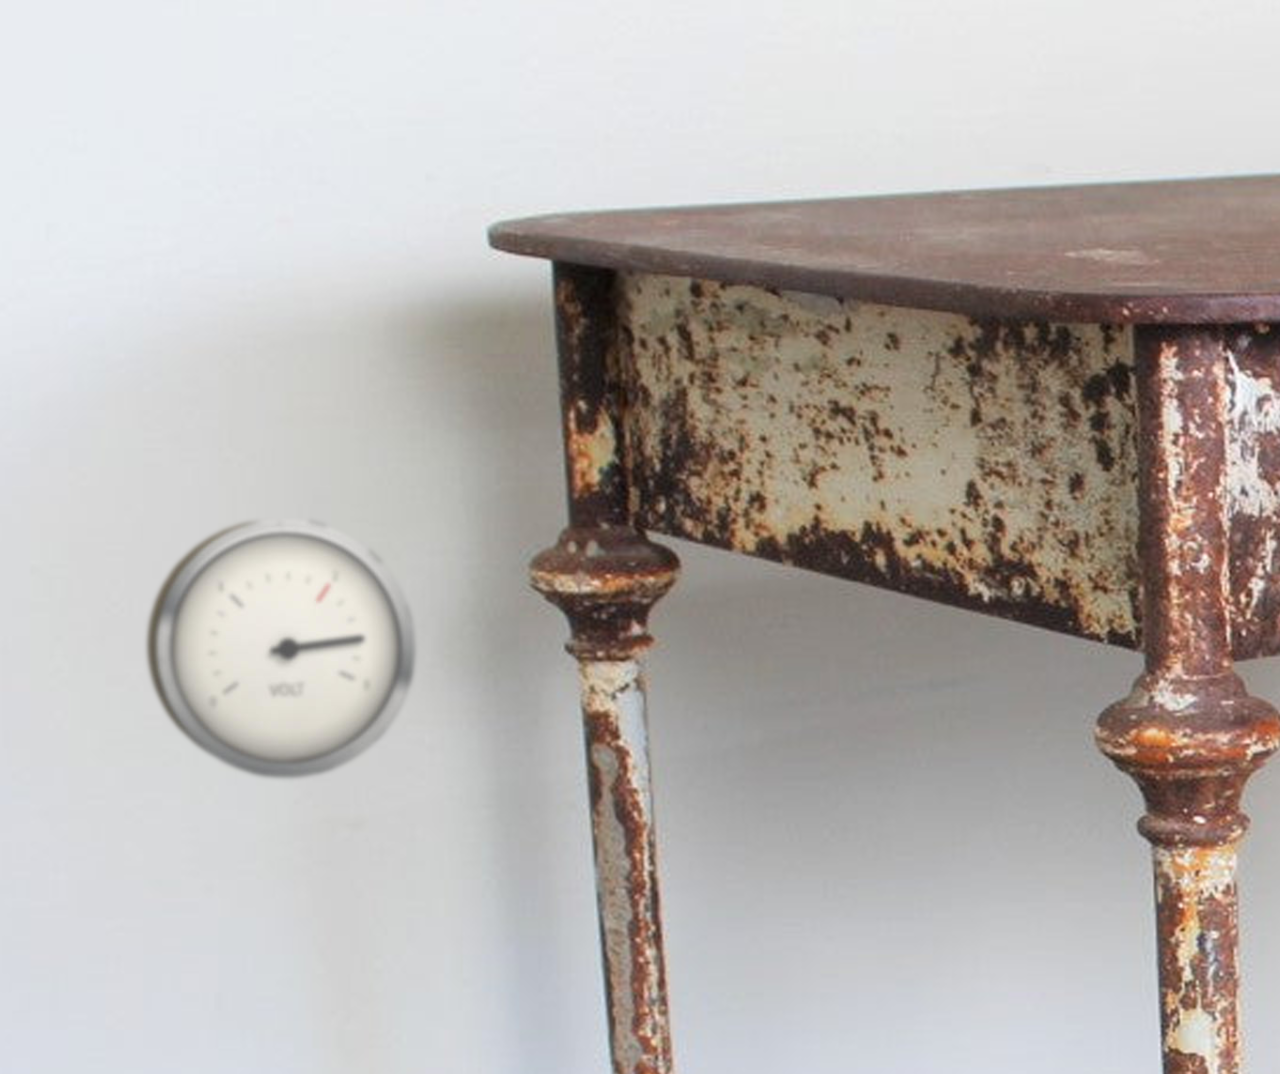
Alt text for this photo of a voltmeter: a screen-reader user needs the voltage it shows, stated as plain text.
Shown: 2.6 V
